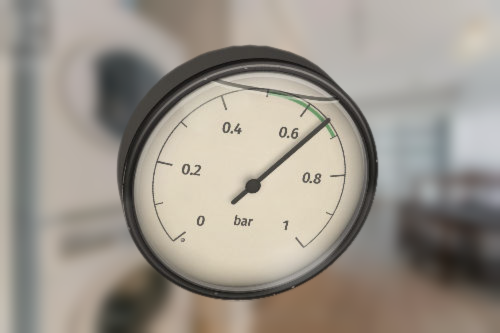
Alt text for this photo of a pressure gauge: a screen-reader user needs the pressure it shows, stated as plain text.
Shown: 0.65 bar
